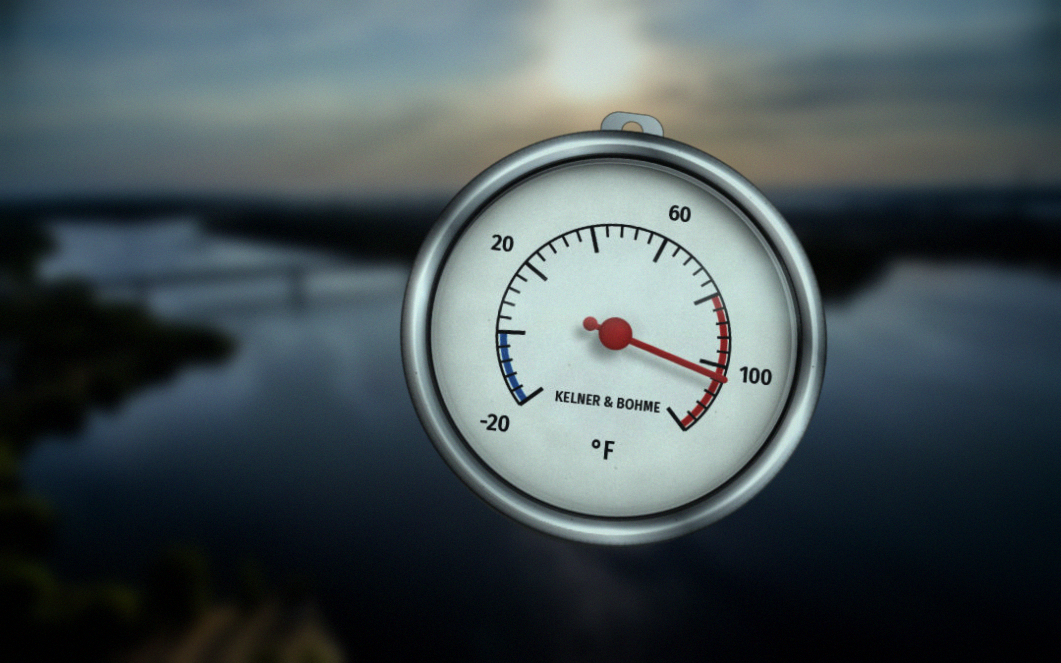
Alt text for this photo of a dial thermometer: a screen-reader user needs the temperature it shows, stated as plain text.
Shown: 104 °F
